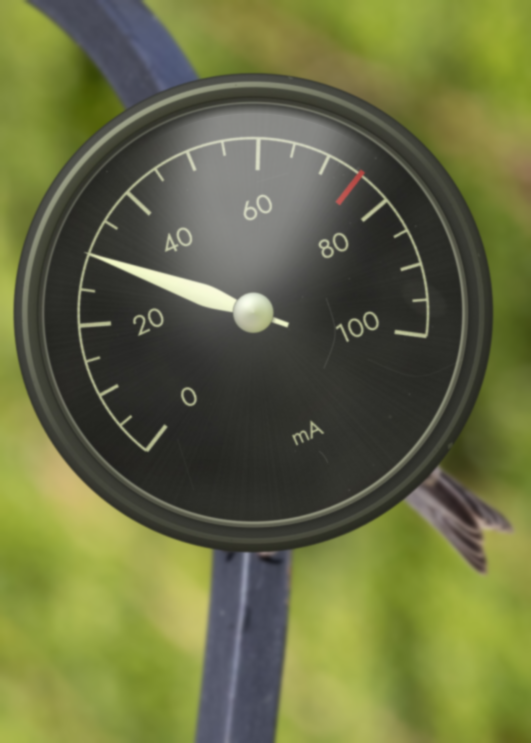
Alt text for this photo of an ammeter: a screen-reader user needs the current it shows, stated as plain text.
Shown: 30 mA
